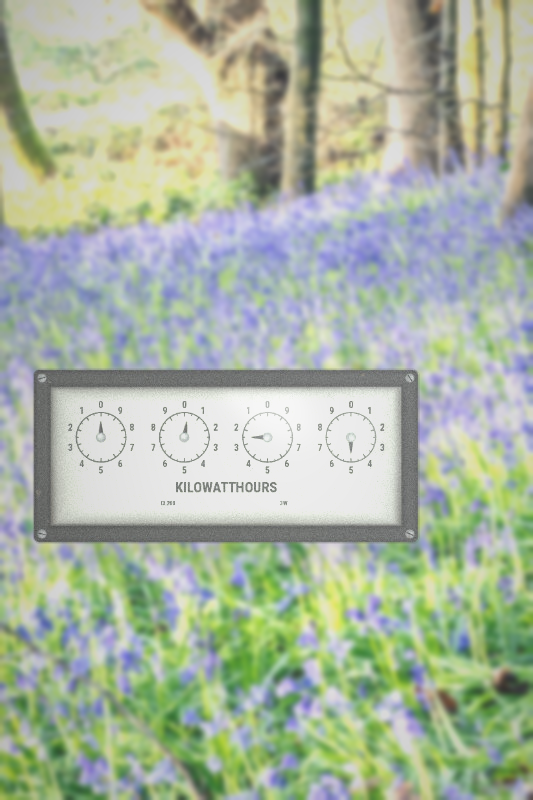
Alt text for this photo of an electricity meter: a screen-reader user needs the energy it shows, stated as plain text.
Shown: 25 kWh
